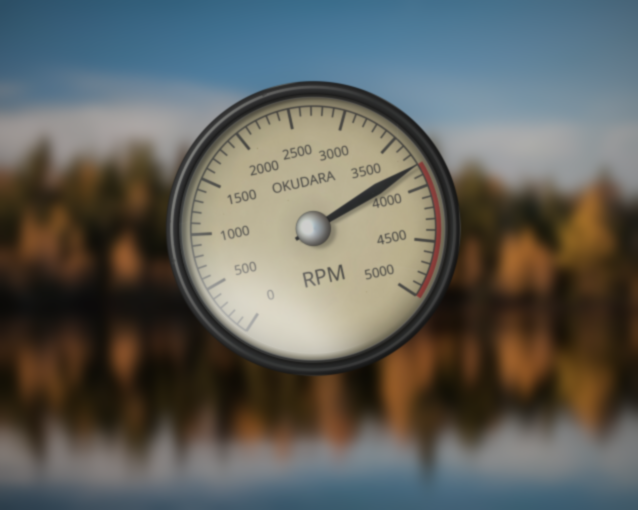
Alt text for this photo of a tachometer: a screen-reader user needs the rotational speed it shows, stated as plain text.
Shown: 3800 rpm
